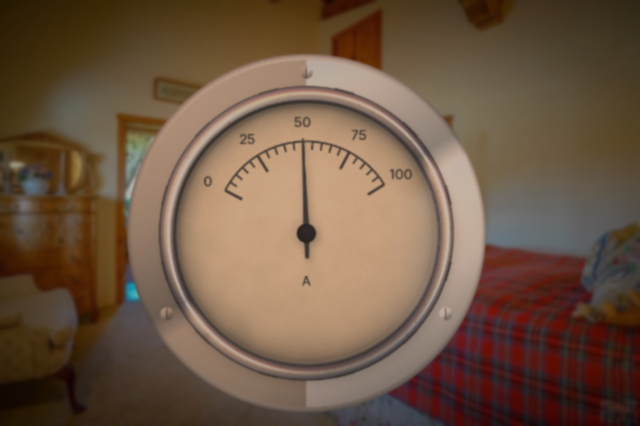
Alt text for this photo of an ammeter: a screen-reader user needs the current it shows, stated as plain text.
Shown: 50 A
